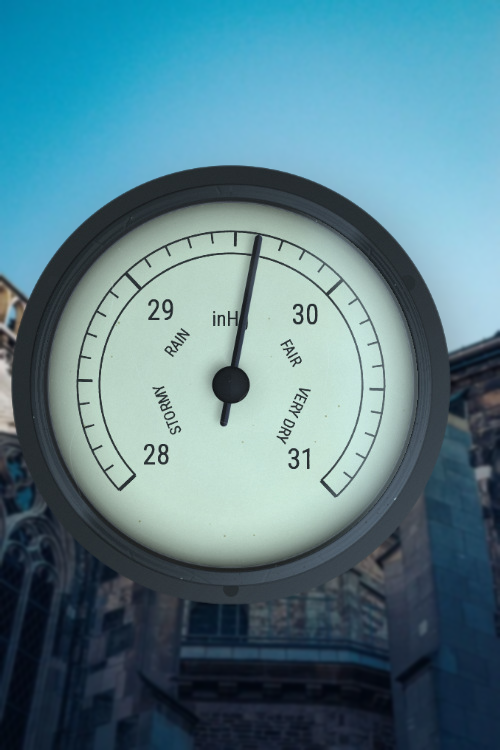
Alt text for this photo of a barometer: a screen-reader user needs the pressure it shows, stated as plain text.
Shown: 29.6 inHg
